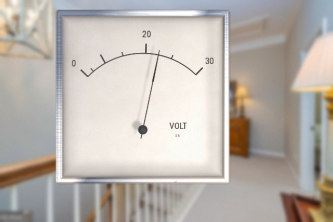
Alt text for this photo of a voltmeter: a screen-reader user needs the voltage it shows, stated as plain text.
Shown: 22.5 V
